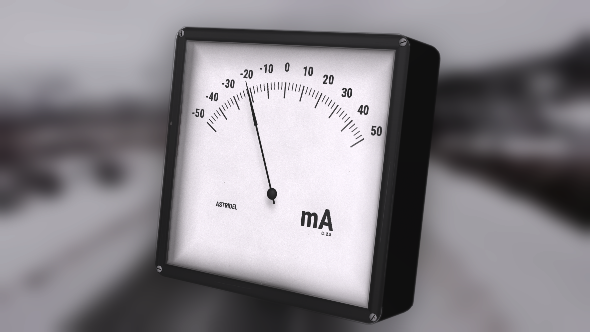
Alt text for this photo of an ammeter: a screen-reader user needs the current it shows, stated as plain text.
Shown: -20 mA
